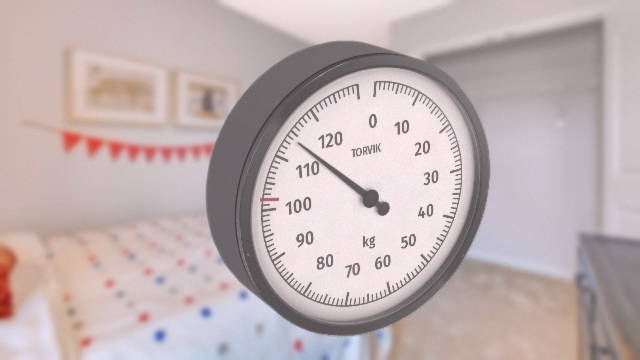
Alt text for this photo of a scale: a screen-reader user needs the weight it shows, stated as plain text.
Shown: 114 kg
